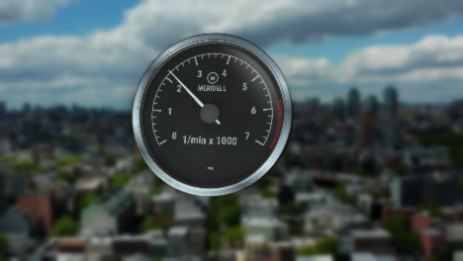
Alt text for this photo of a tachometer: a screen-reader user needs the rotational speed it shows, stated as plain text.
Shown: 2200 rpm
